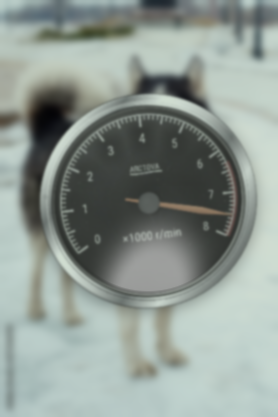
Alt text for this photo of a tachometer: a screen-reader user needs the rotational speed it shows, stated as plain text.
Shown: 7500 rpm
